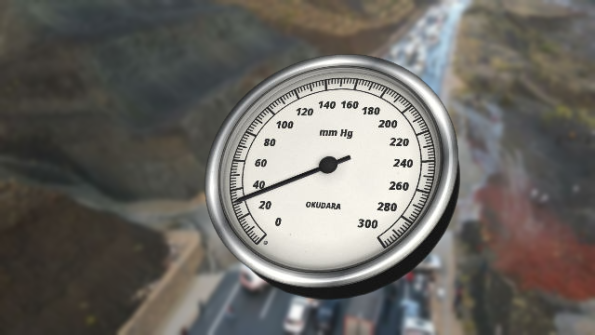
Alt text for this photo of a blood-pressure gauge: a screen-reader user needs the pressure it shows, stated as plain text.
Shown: 30 mmHg
